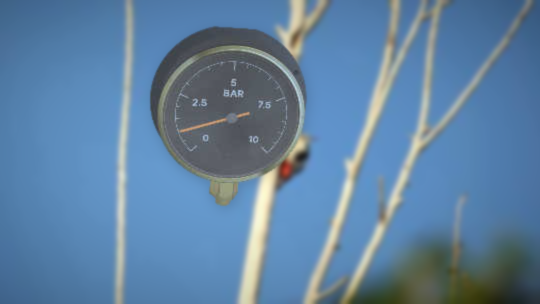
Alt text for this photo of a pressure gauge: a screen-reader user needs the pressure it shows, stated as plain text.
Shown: 1 bar
